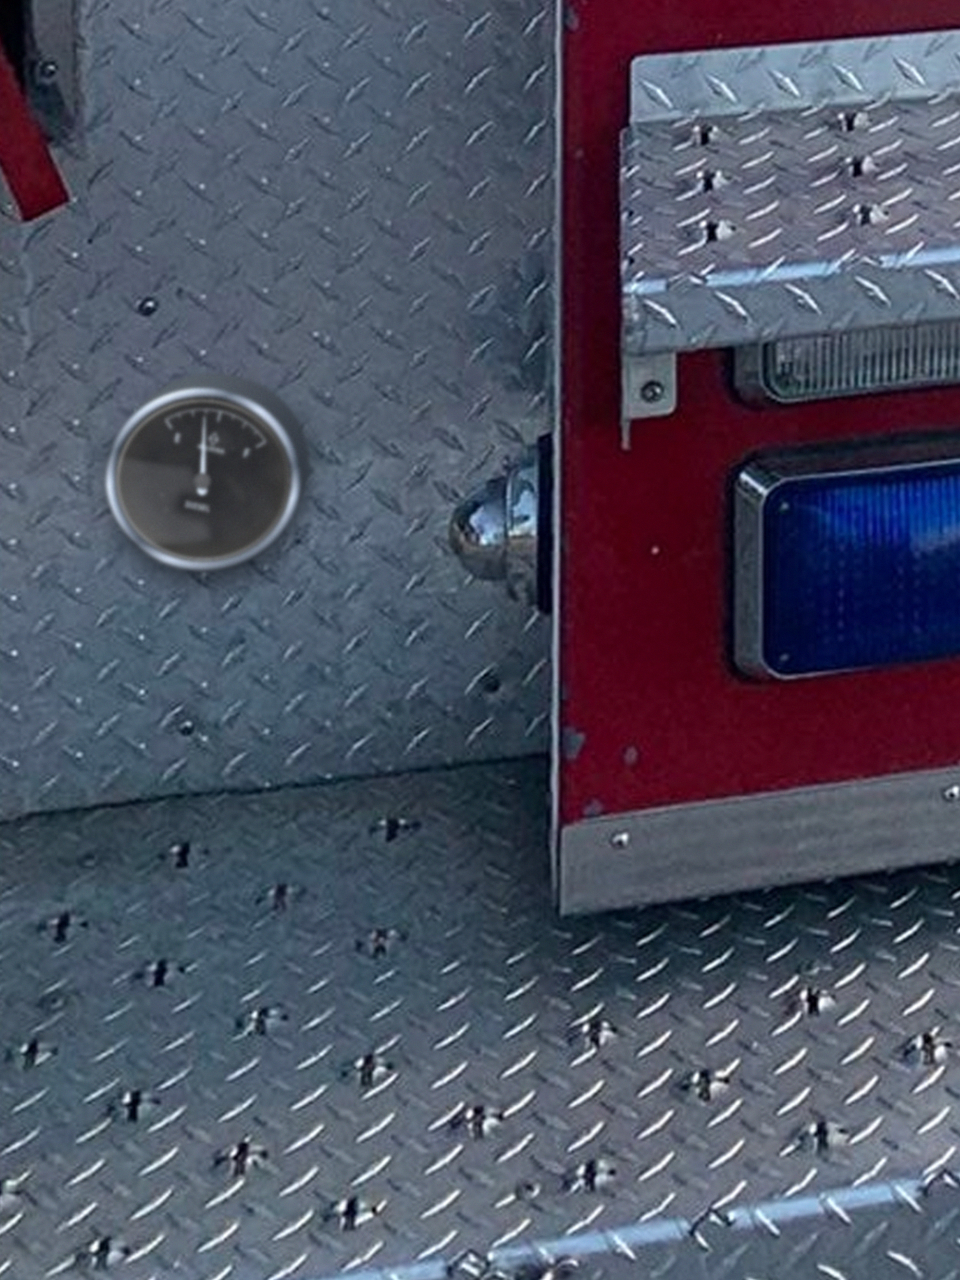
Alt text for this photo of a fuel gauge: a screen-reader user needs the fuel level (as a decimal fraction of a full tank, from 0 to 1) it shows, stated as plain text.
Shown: 0.375
